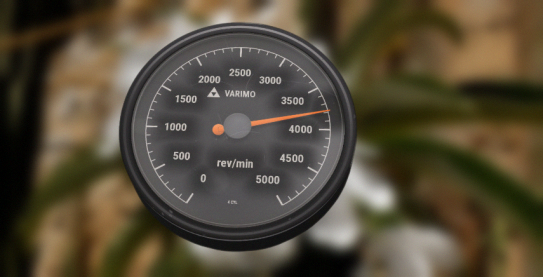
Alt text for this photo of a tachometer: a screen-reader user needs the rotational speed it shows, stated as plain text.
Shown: 3800 rpm
